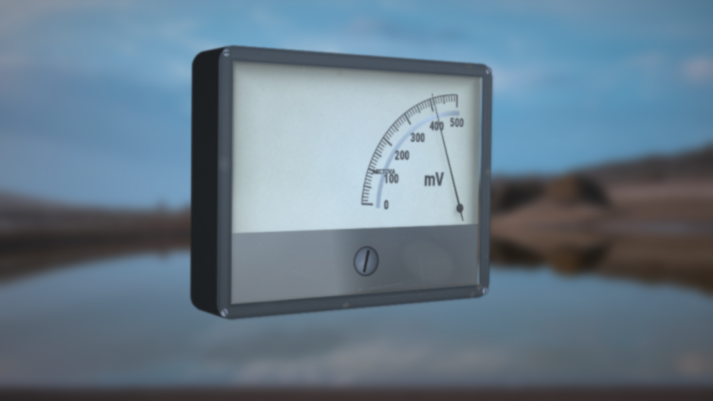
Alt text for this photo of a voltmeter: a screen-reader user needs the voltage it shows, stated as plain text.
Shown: 400 mV
